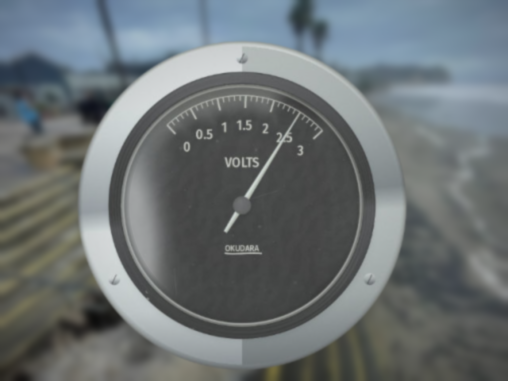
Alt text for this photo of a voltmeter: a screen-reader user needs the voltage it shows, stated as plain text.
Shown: 2.5 V
